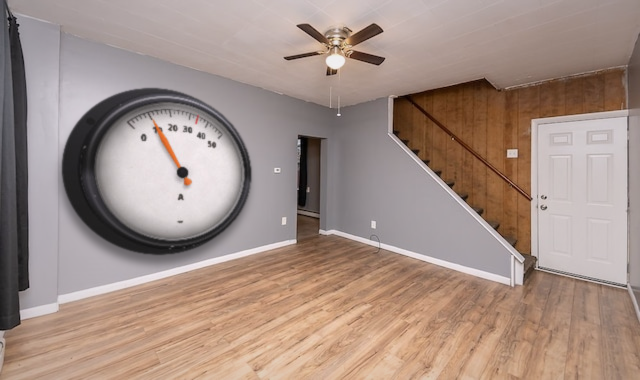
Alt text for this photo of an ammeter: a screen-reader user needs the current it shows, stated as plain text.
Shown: 10 A
